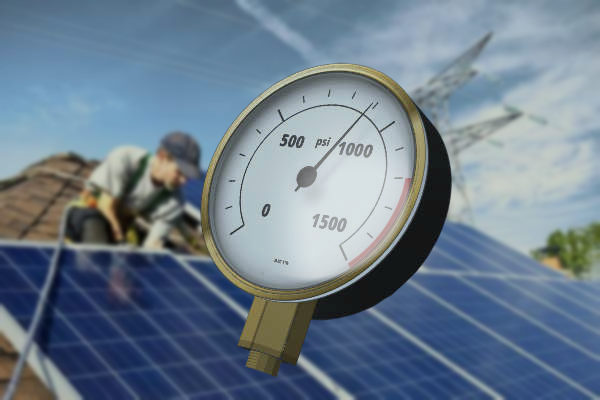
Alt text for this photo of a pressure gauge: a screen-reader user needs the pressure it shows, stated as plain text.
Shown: 900 psi
